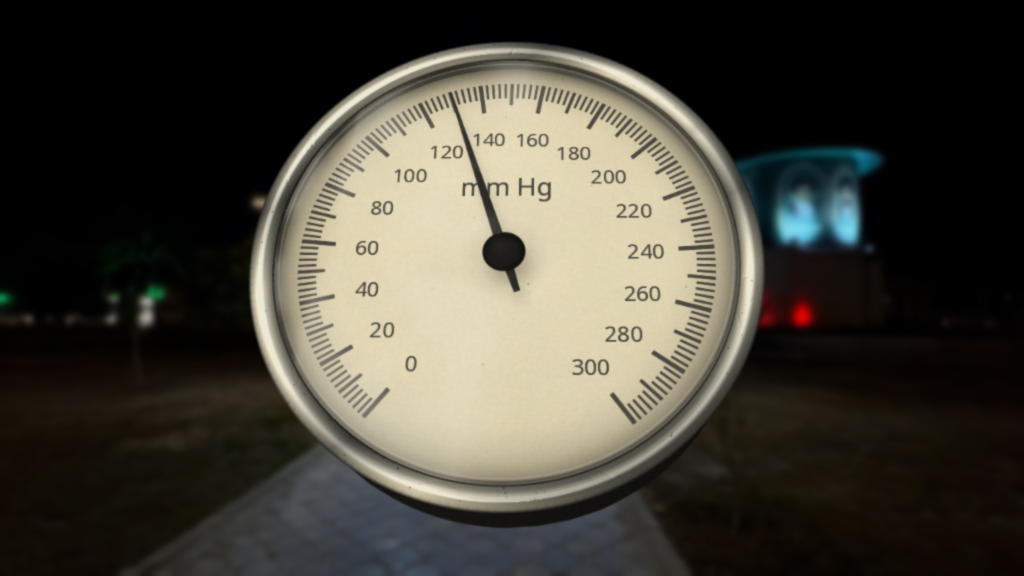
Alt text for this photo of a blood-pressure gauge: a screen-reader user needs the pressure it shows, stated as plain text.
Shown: 130 mmHg
